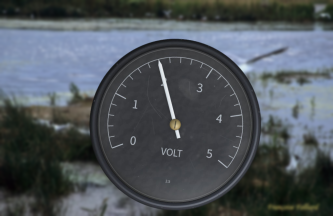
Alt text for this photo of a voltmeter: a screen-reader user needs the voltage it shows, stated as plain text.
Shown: 2 V
